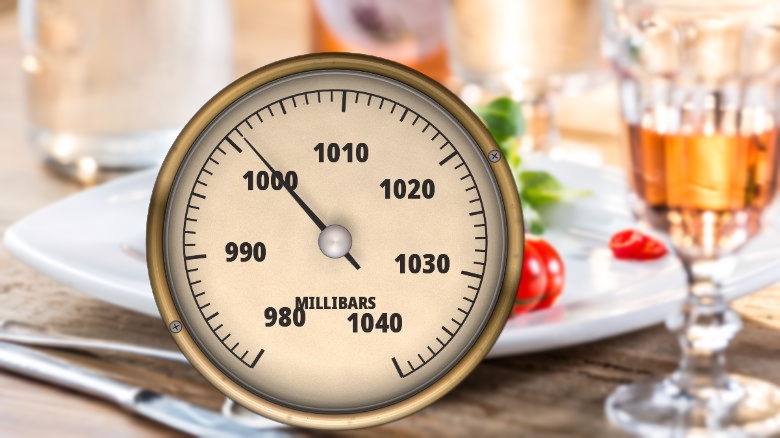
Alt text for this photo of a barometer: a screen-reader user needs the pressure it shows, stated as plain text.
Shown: 1001 mbar
